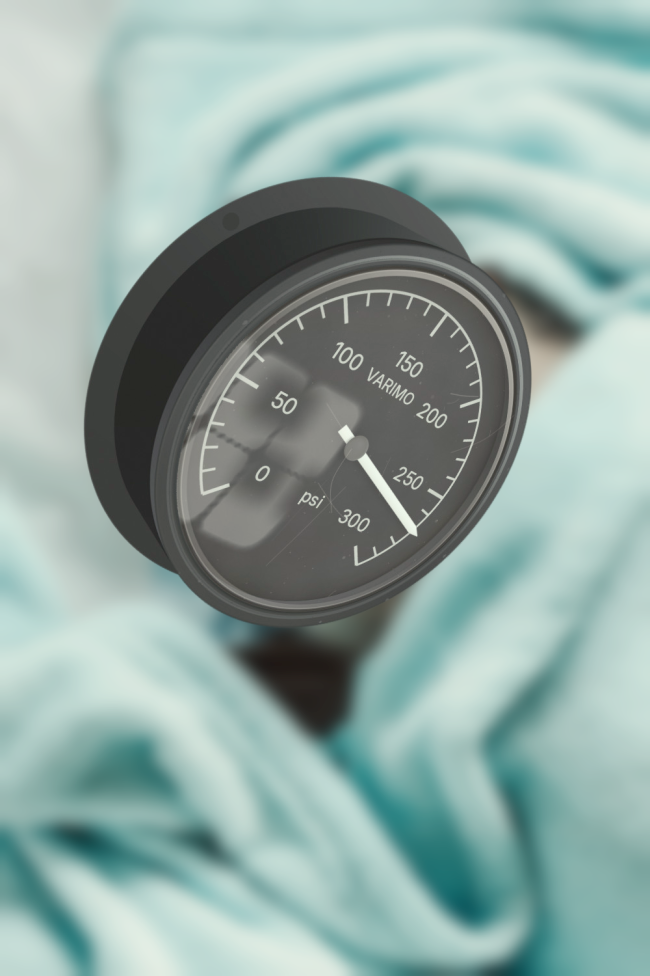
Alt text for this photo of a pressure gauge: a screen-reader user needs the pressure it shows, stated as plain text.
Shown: 270 psi
